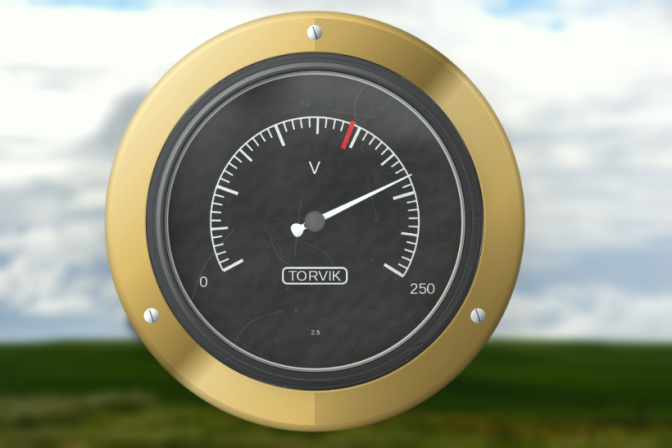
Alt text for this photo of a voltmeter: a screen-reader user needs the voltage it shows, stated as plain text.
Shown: 190 V
